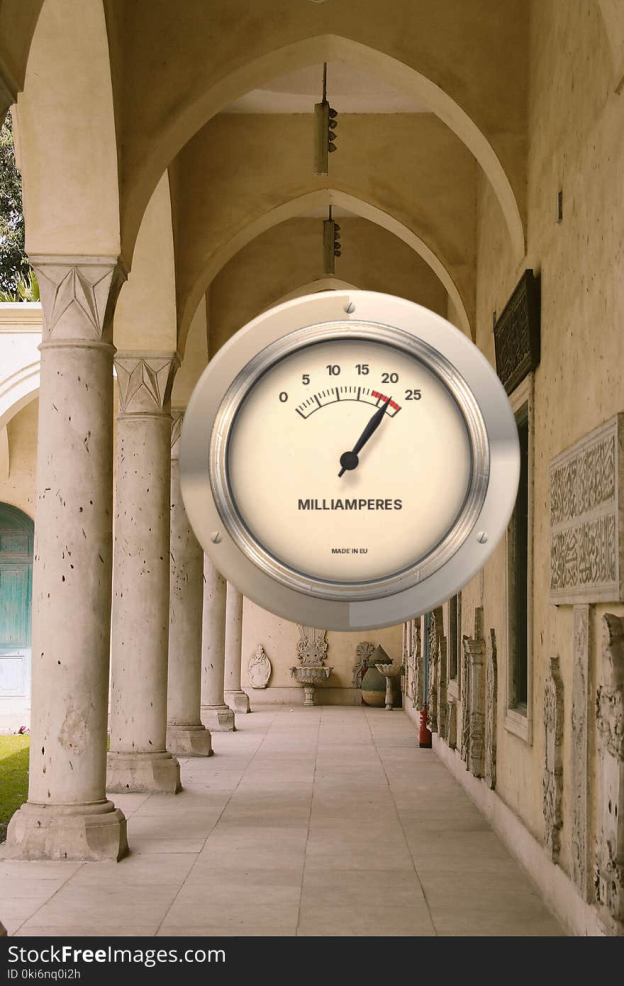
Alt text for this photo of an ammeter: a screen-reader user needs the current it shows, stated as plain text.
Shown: 22 mA
